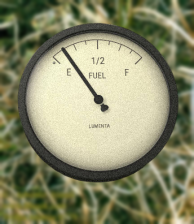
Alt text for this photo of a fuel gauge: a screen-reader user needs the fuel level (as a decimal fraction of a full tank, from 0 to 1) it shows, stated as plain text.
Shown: 0.125
